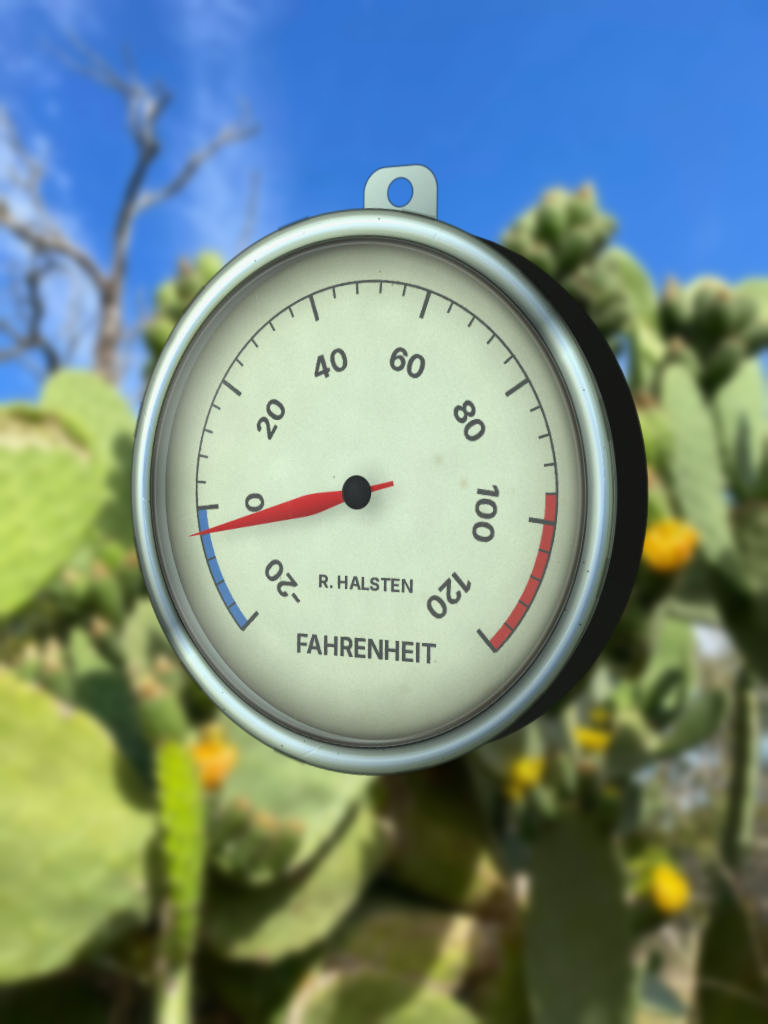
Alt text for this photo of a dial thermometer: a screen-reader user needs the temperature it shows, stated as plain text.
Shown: -4 °F
